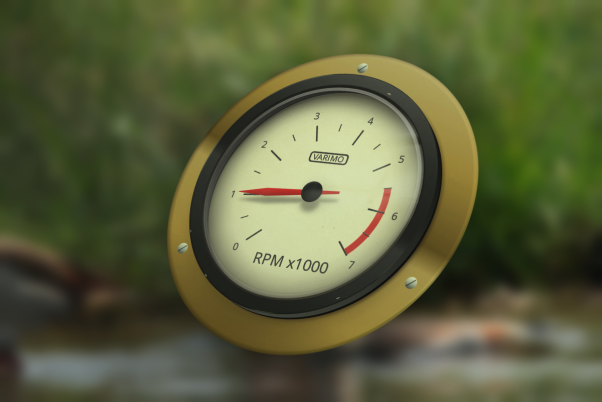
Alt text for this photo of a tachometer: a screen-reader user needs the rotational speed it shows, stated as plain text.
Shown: 1000 rpm
